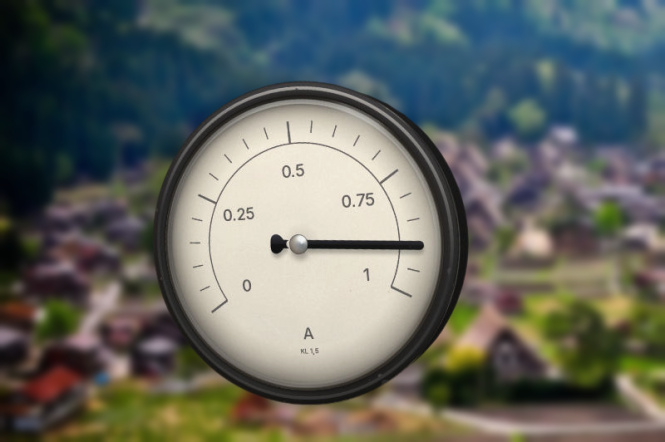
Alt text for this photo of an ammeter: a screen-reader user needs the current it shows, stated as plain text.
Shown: 0.9 A
